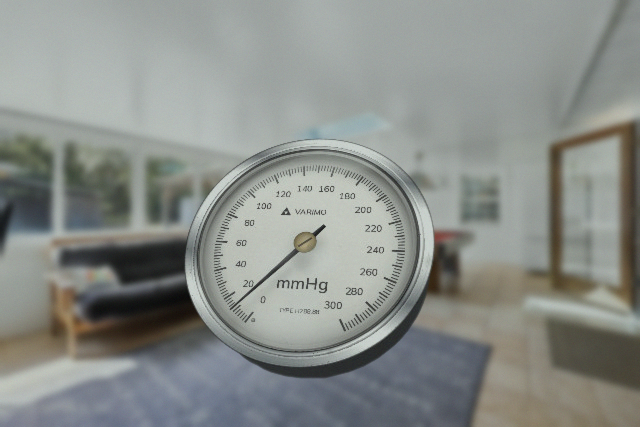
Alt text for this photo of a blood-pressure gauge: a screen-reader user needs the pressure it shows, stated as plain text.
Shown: 10 mmHg
